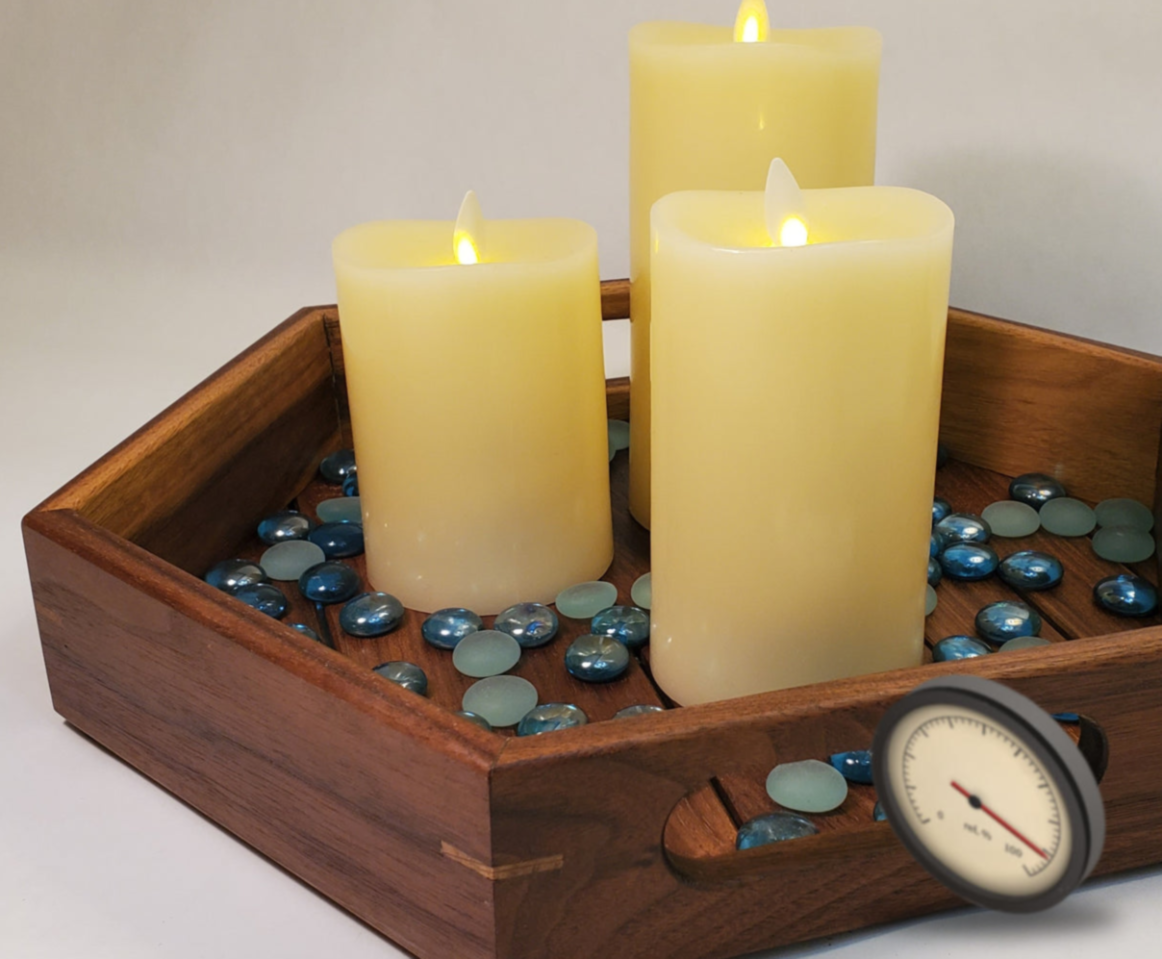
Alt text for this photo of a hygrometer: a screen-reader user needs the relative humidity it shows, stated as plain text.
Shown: 90 %
